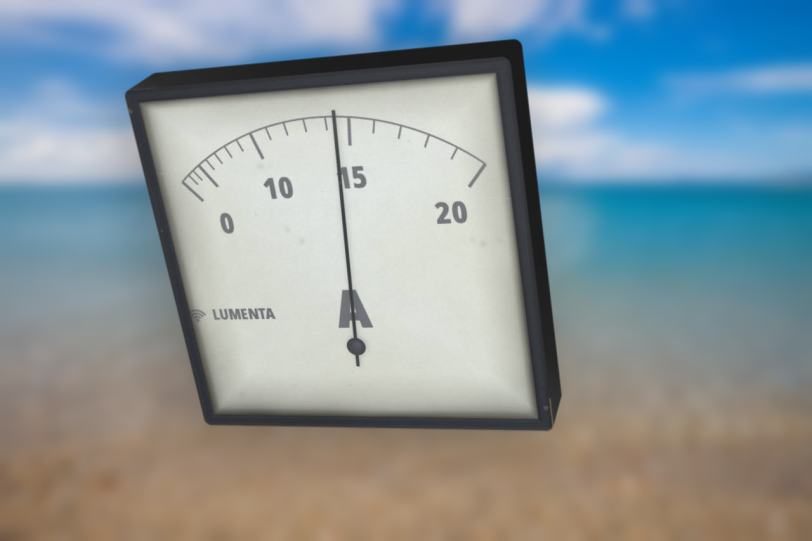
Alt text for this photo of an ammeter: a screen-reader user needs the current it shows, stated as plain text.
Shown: 14.5 A
